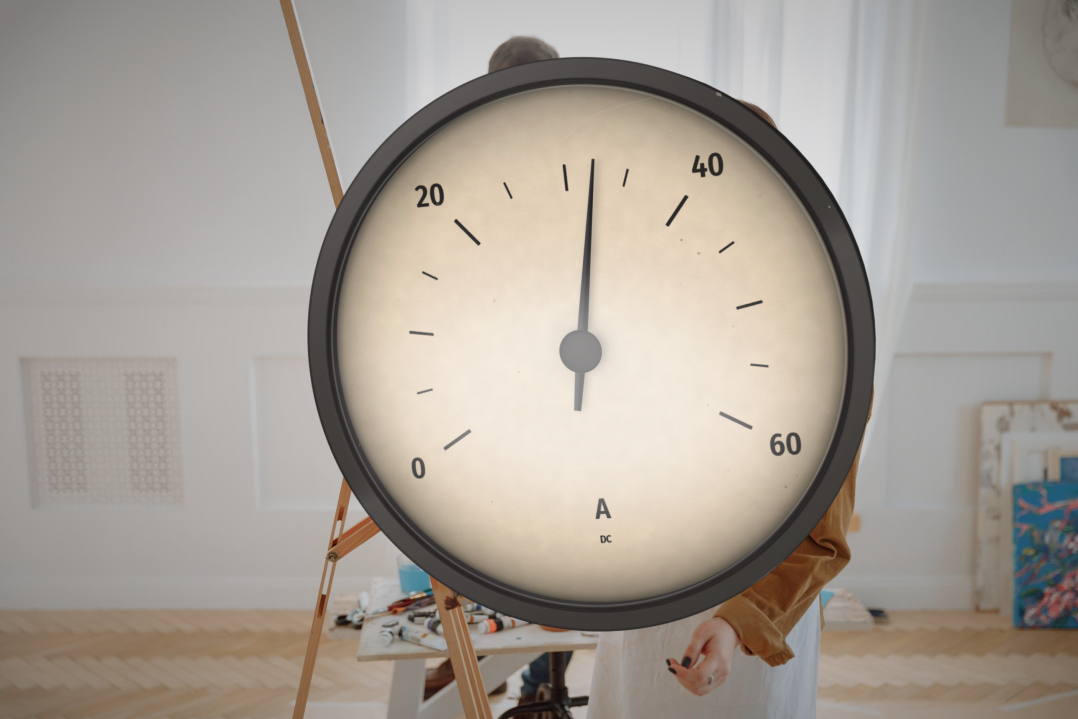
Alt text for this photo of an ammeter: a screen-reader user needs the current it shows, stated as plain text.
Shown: 32.5 A
